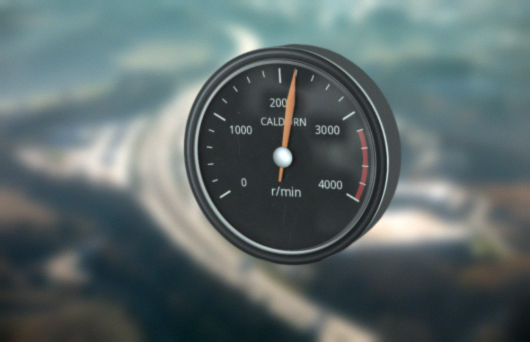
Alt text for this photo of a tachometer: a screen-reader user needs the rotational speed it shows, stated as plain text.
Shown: 2200 rpm
